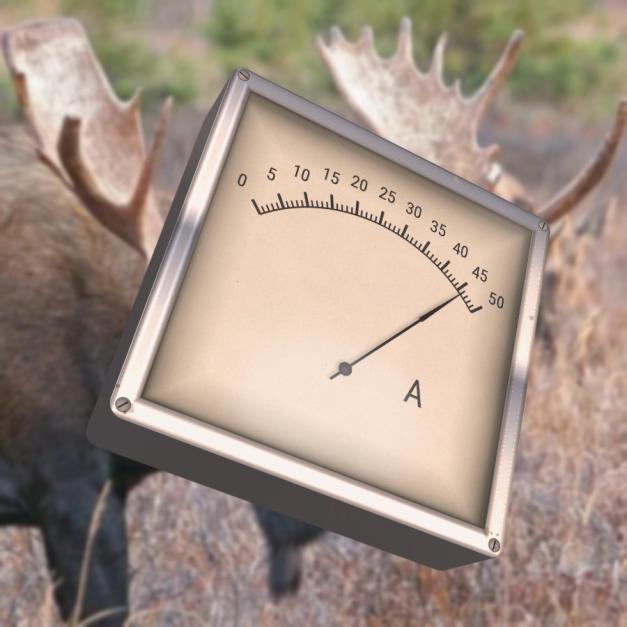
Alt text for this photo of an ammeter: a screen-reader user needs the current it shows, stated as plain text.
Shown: 46 A
